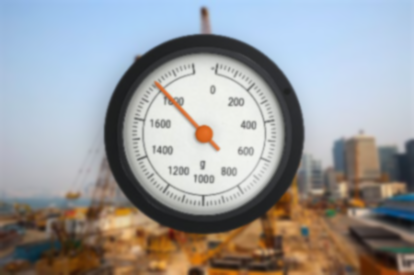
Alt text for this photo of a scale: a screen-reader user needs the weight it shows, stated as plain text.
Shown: 1800 g
